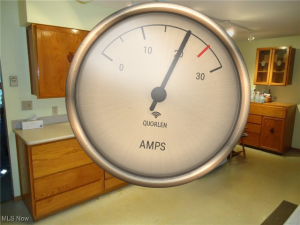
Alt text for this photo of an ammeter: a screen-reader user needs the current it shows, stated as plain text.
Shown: 20 A
